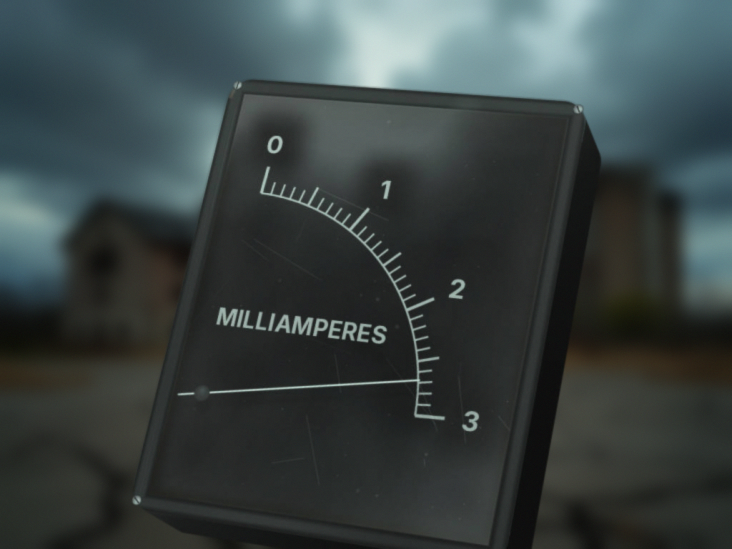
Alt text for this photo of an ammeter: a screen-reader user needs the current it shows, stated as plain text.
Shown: 2.7 mA
